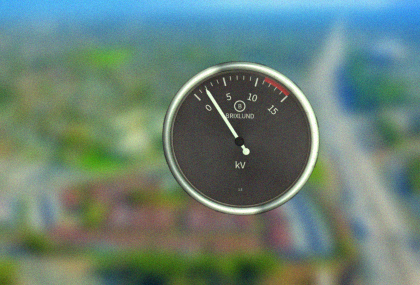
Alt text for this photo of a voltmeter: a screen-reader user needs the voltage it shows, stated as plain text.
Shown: 2 kV
